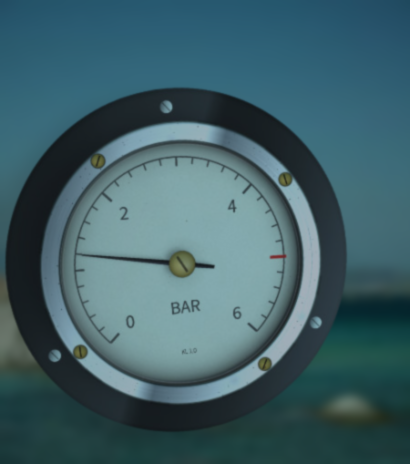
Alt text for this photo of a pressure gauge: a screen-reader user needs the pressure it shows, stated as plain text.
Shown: 1.2 bar
